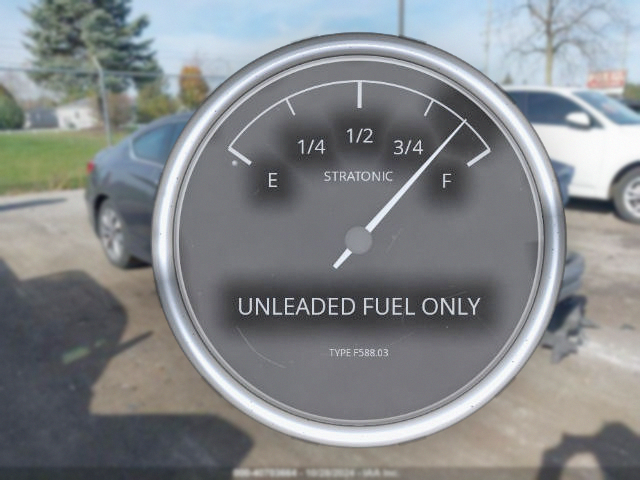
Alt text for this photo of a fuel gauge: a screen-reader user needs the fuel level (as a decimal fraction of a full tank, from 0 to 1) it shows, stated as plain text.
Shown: 0.875
